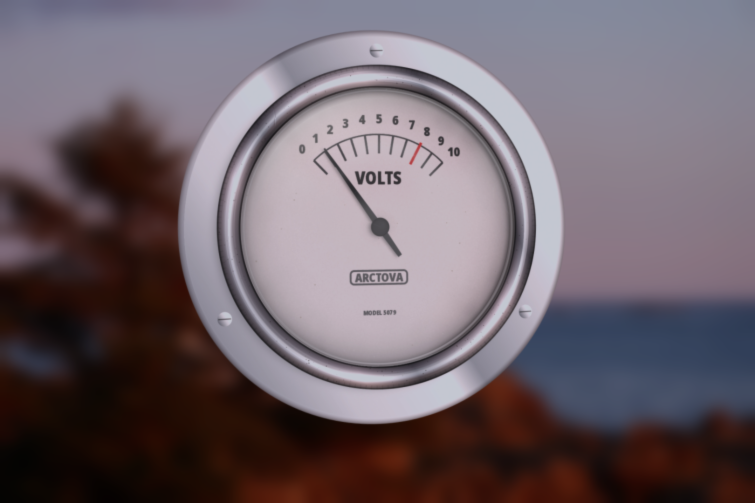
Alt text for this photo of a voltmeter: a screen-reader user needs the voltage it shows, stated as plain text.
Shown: 1 V
